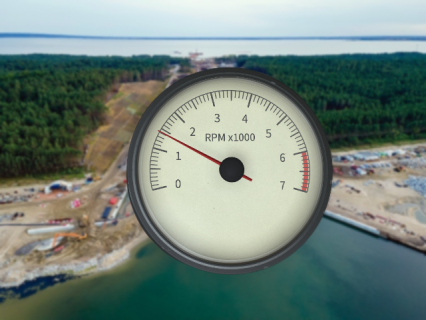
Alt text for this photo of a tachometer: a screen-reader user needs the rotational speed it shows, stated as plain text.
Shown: 1400 rpm
